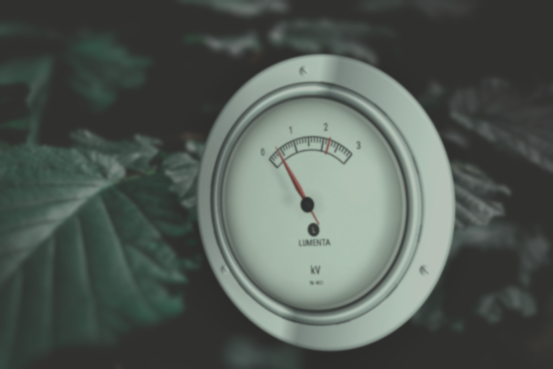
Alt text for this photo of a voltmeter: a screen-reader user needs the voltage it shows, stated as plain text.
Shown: 0.5 kV
